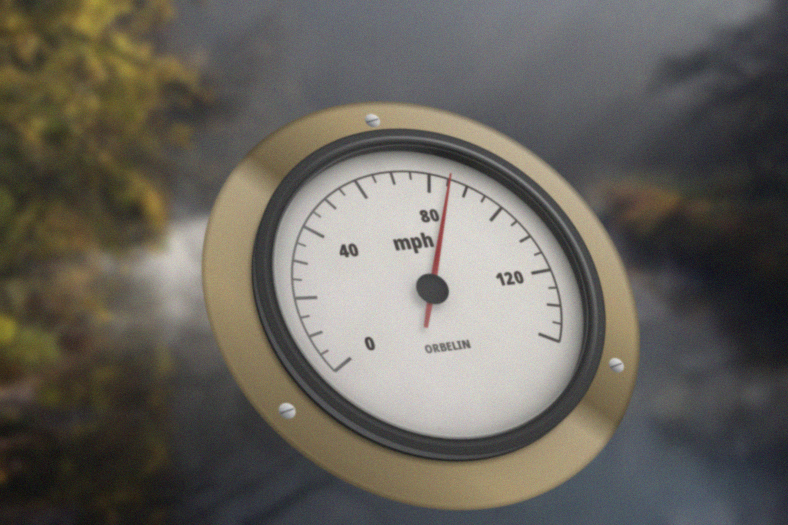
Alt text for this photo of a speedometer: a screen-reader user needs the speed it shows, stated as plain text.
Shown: 85 mph
